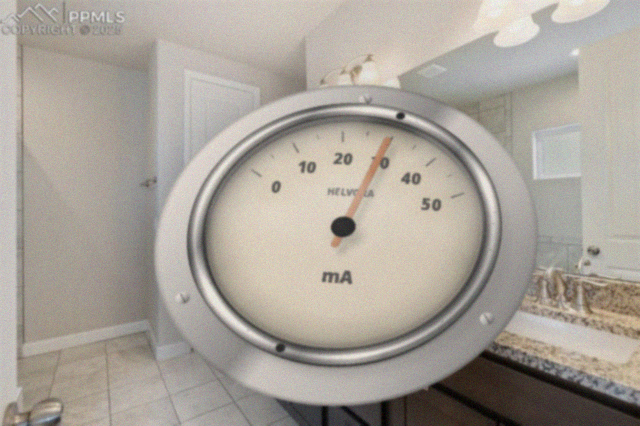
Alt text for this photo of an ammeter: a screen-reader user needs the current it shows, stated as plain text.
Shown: 30 mA
